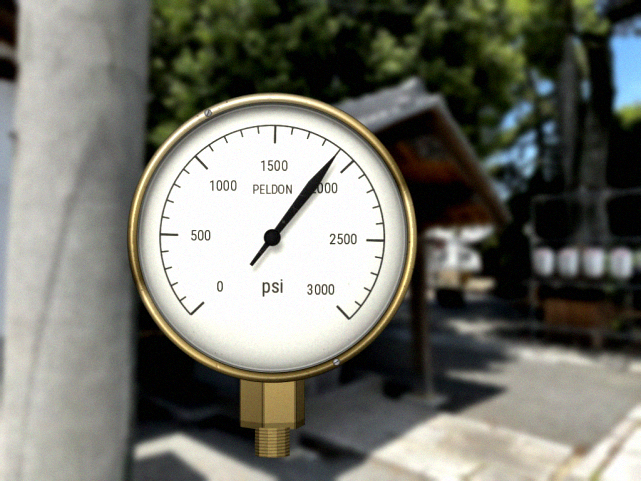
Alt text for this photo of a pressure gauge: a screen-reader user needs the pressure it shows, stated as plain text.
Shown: 1900 psi
